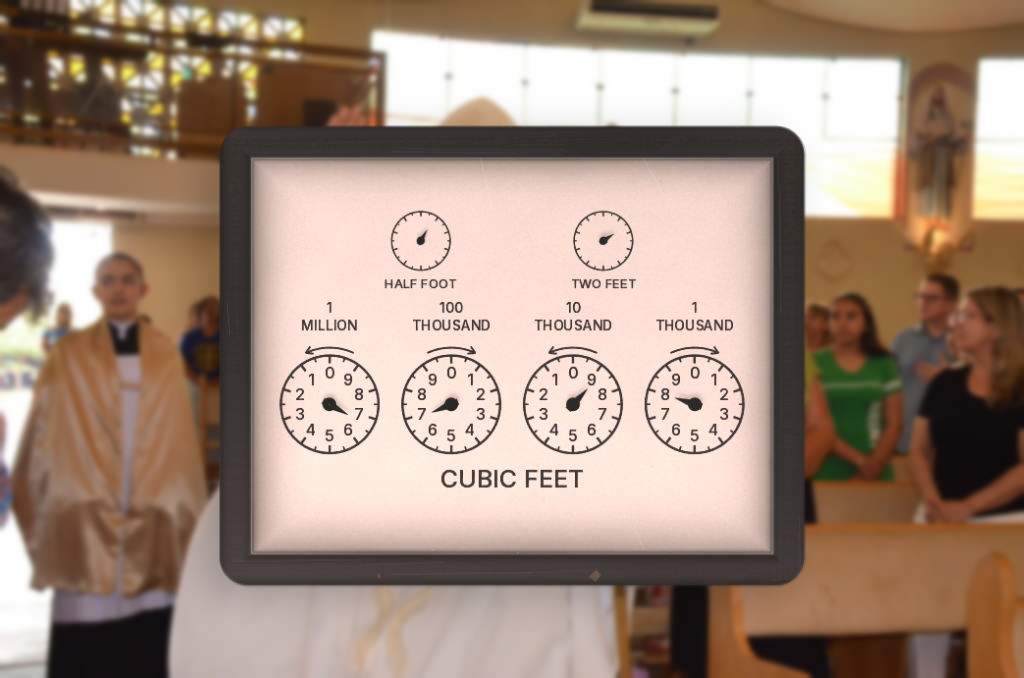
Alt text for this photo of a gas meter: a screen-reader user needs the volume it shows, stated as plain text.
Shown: 668800 ft³
